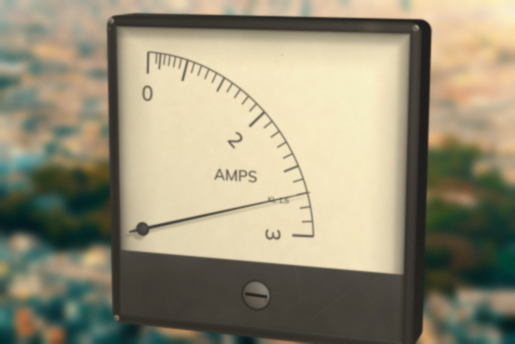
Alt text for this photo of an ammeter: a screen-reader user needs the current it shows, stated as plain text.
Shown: 2.7 A
